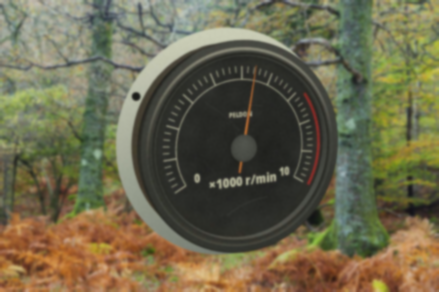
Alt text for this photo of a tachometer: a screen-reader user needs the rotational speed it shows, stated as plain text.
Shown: 5400 rpm
